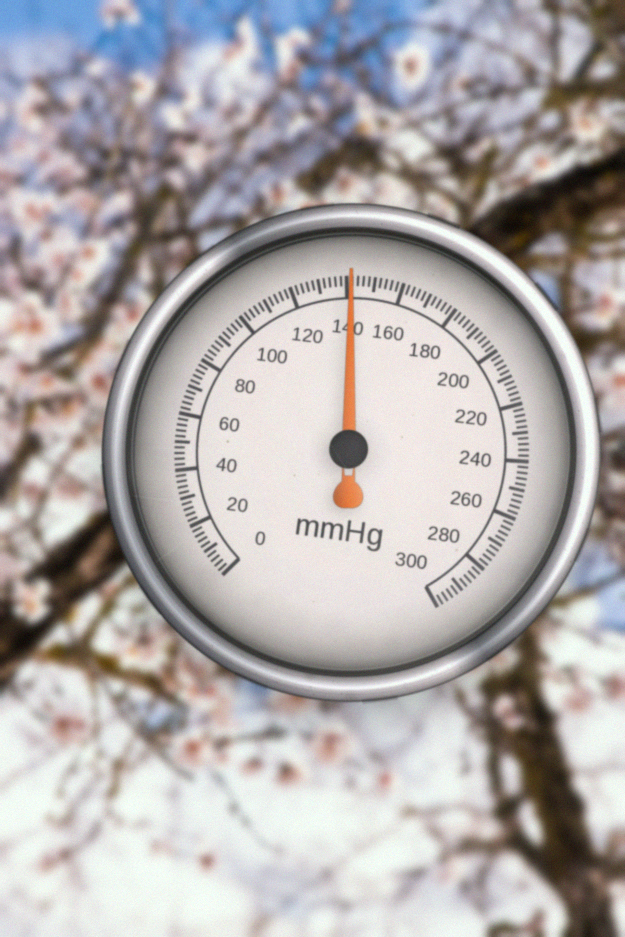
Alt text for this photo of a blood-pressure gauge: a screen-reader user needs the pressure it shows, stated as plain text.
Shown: 142 mmHg
